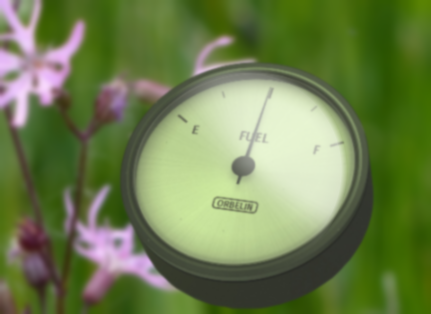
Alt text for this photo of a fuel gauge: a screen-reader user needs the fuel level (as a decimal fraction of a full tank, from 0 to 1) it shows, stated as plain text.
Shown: 0.5
